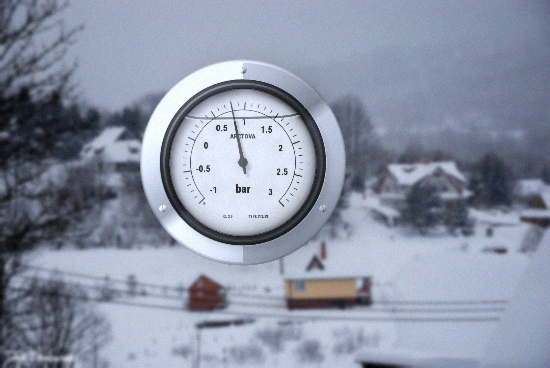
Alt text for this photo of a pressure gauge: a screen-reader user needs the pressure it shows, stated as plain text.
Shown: 0.8 bar
